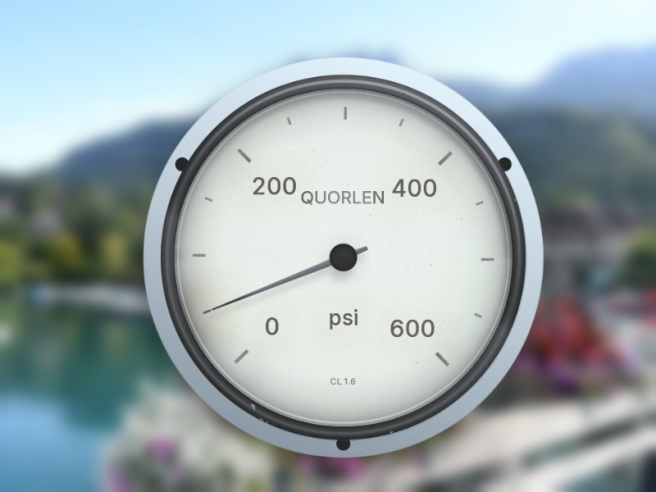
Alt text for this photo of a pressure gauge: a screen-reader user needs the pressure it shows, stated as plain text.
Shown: 50 psi
